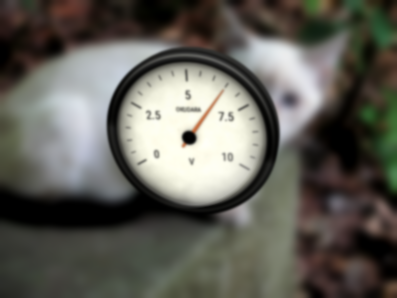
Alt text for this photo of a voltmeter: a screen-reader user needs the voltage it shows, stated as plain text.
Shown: 6.5 V
